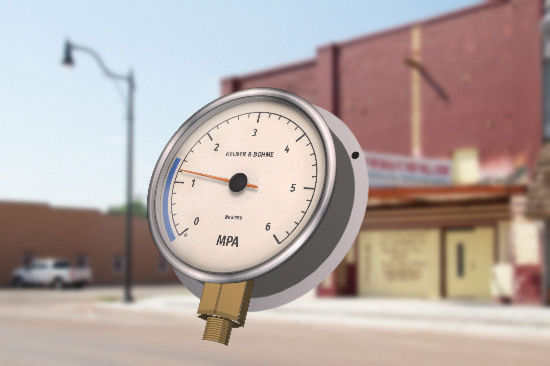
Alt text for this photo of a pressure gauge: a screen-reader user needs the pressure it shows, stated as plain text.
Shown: 1.2 MPa
